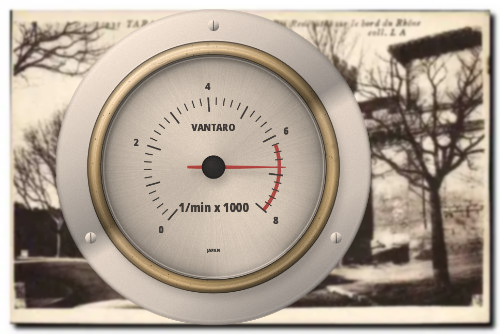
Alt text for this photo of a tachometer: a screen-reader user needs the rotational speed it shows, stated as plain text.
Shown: 6800 rpm
